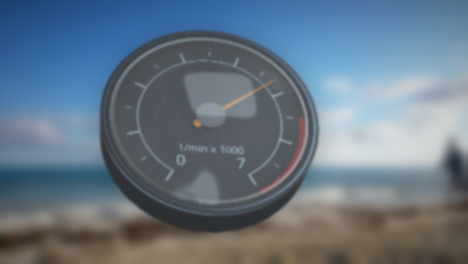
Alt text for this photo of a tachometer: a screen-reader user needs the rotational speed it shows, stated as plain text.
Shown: 4750 rpm
